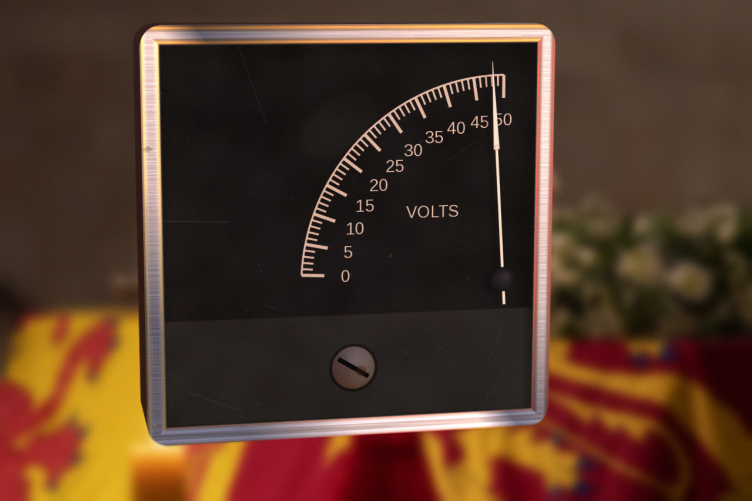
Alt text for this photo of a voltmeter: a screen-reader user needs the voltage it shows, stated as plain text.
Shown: 48 V
